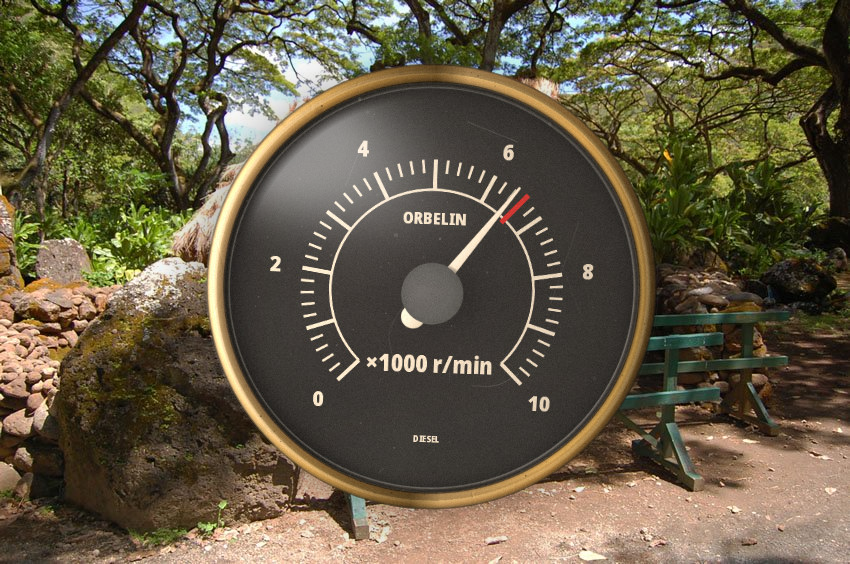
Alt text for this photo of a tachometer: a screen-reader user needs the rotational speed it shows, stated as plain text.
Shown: 6400 rpm
